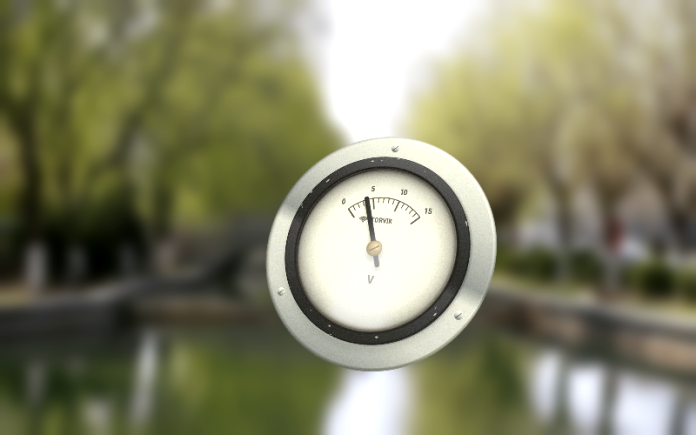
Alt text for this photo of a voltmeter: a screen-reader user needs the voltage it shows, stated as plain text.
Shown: 4 V
